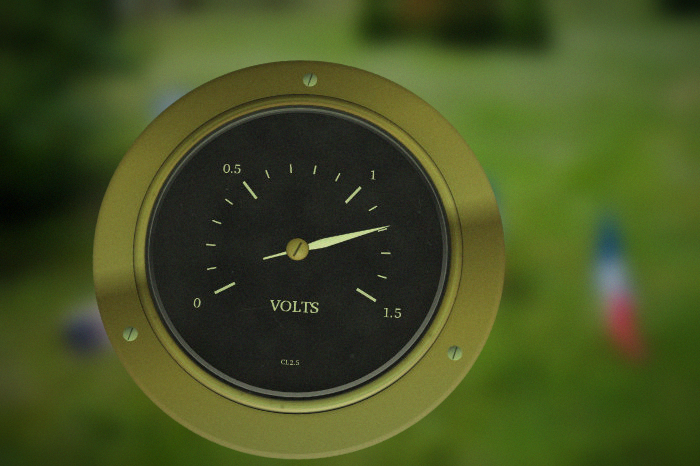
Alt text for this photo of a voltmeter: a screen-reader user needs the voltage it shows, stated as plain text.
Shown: 1.2 V
